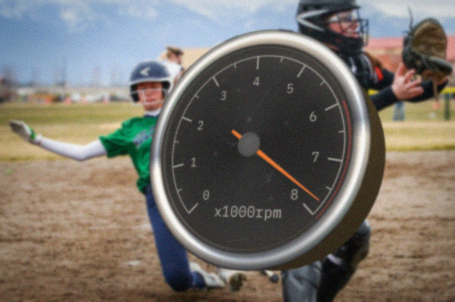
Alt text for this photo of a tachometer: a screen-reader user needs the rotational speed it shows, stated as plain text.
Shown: 7750 rpm
